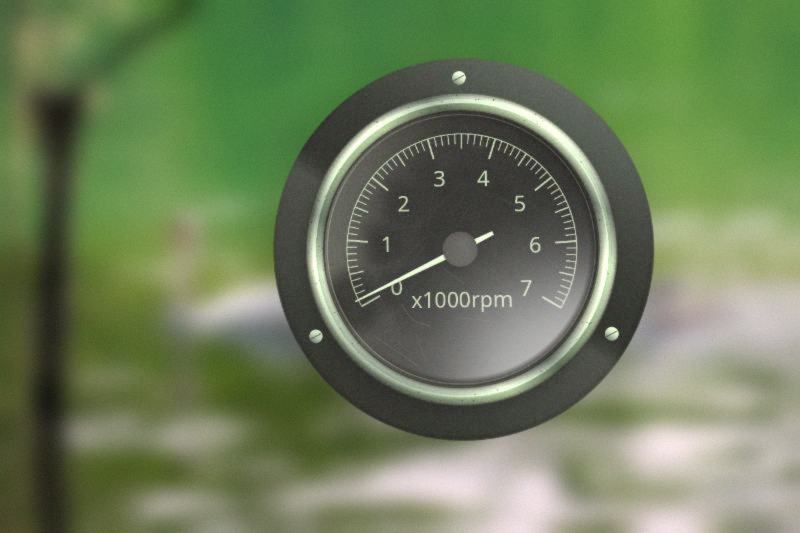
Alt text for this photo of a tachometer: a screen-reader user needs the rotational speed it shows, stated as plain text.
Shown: 100 rpm
